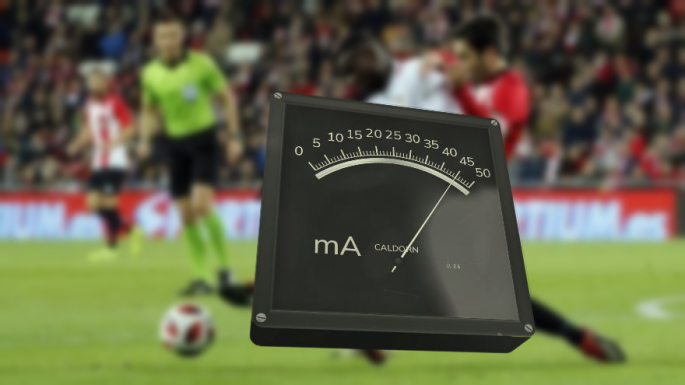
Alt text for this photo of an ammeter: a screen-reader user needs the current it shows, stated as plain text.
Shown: 45 mA
